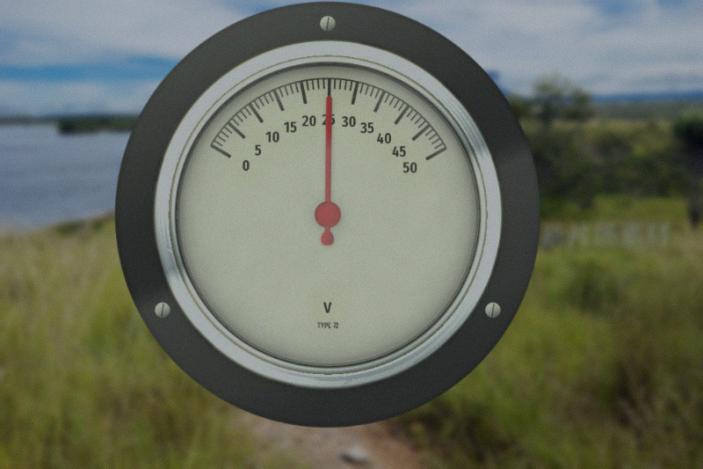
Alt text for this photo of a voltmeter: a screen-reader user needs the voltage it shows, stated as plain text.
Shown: 25 V
